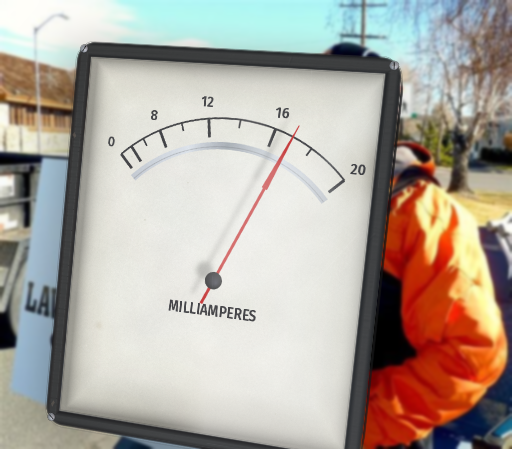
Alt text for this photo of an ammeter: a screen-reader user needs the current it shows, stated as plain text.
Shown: 17 mA
